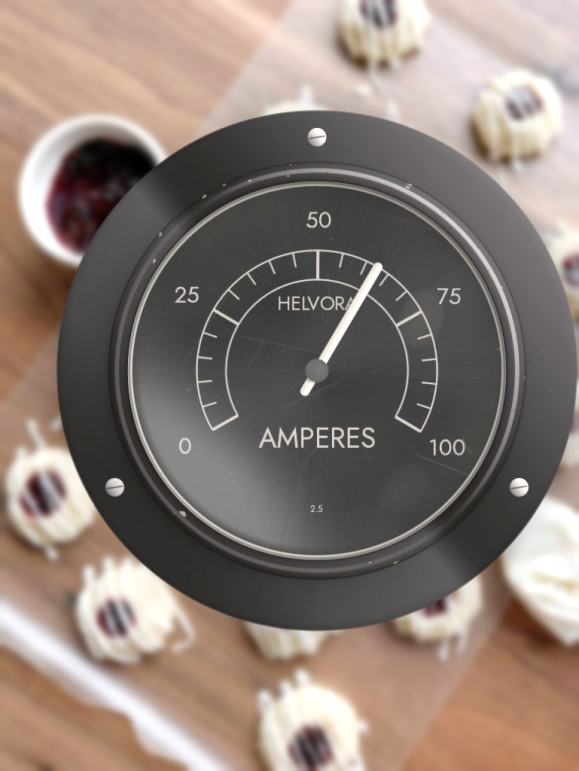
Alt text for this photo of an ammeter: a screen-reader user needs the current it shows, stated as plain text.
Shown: 62.5 A
